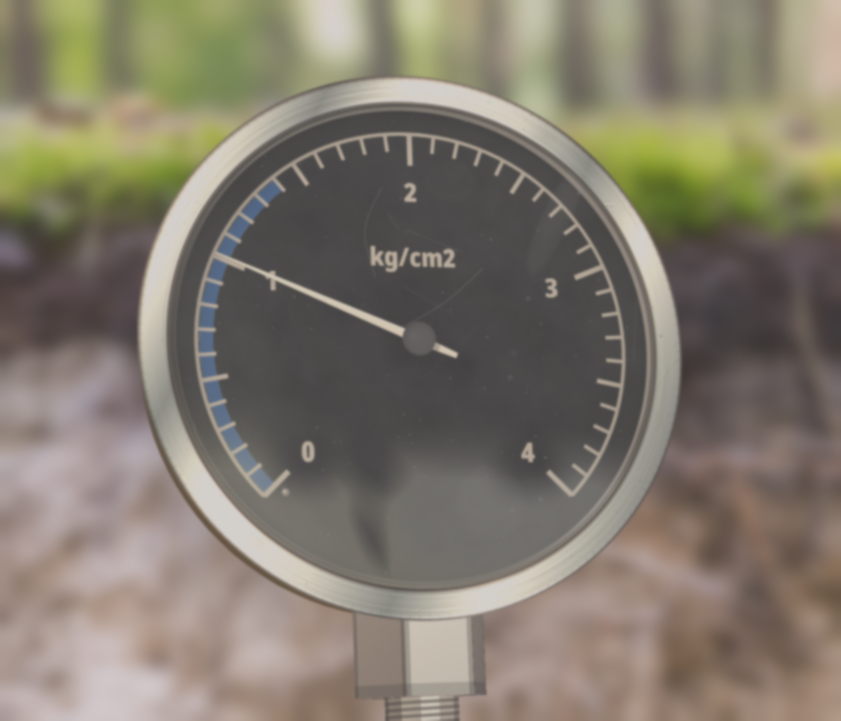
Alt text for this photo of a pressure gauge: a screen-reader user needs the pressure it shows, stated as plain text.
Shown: 1 kg/cm²
